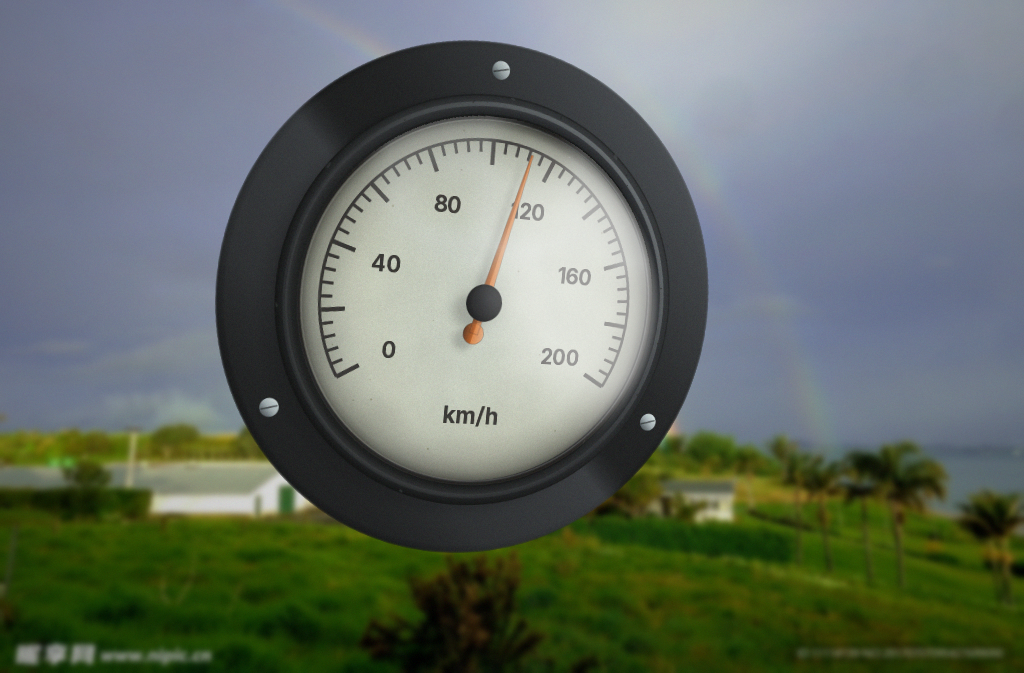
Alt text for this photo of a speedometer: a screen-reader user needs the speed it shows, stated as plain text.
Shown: 112 km/h
